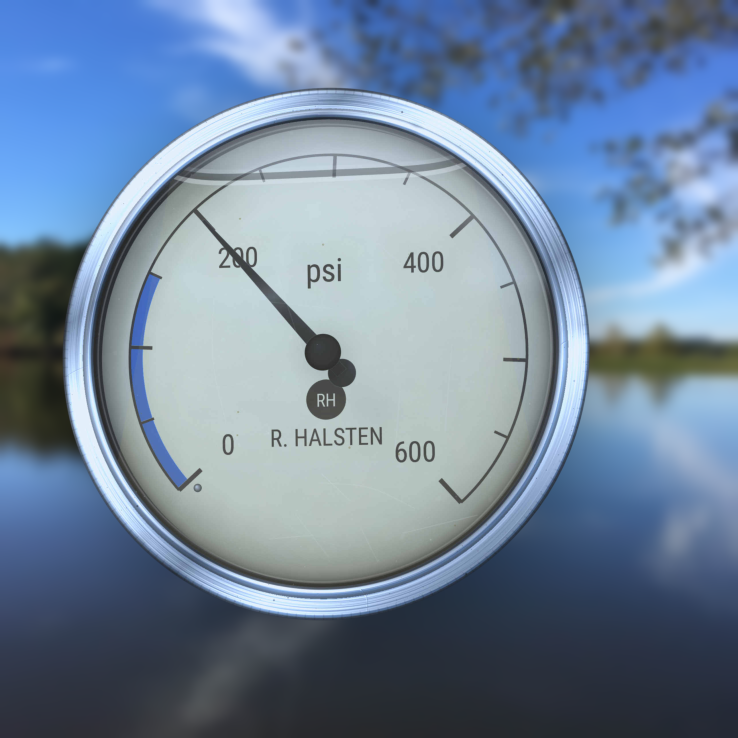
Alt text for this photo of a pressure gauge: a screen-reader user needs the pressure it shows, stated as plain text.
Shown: 200 psi
